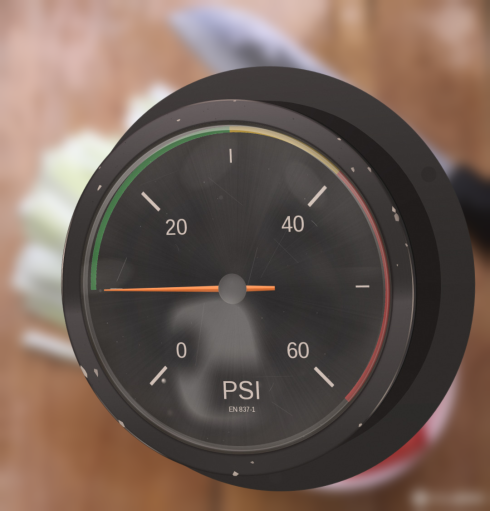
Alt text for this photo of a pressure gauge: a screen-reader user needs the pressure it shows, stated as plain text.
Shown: 10 psi
